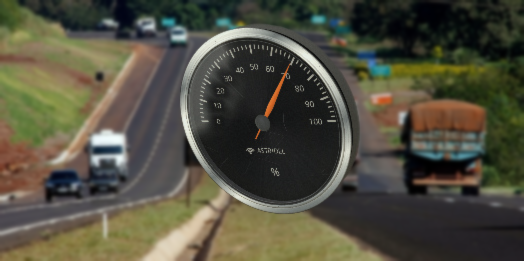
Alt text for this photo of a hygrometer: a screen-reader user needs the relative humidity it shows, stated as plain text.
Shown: 70 %
